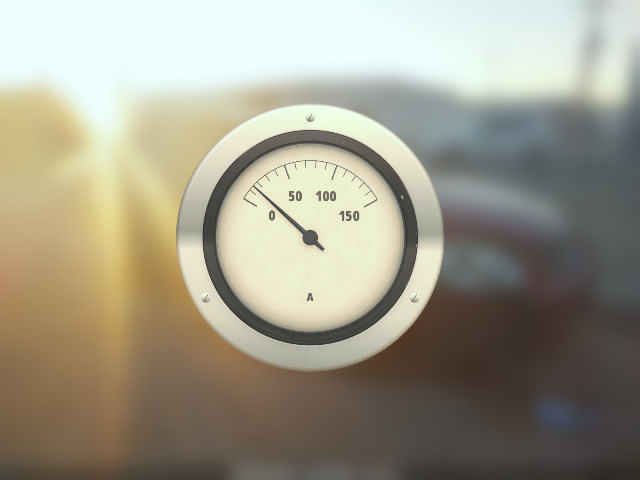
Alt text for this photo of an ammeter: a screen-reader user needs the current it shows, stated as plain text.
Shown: 15 A
